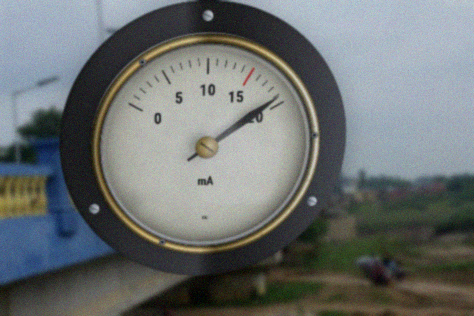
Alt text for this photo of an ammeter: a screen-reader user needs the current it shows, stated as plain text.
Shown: 19 mA
